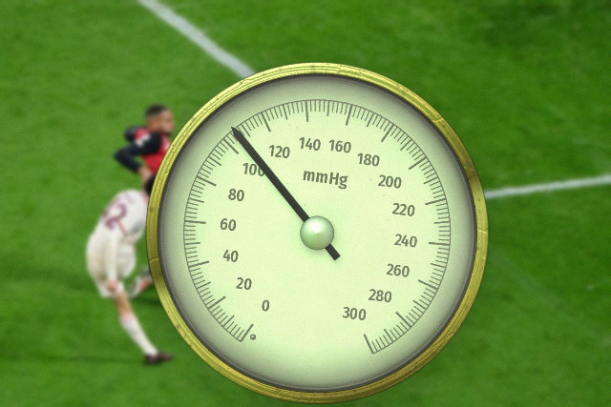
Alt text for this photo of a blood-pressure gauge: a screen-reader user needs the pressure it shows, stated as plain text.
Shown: 106 mmHg
